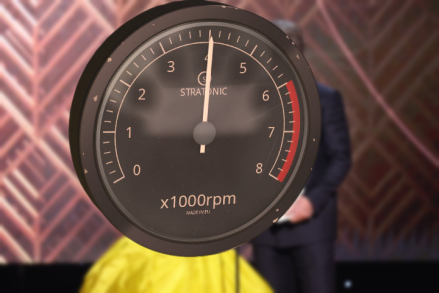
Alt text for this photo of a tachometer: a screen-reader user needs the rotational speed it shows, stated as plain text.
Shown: 4000 rpm
